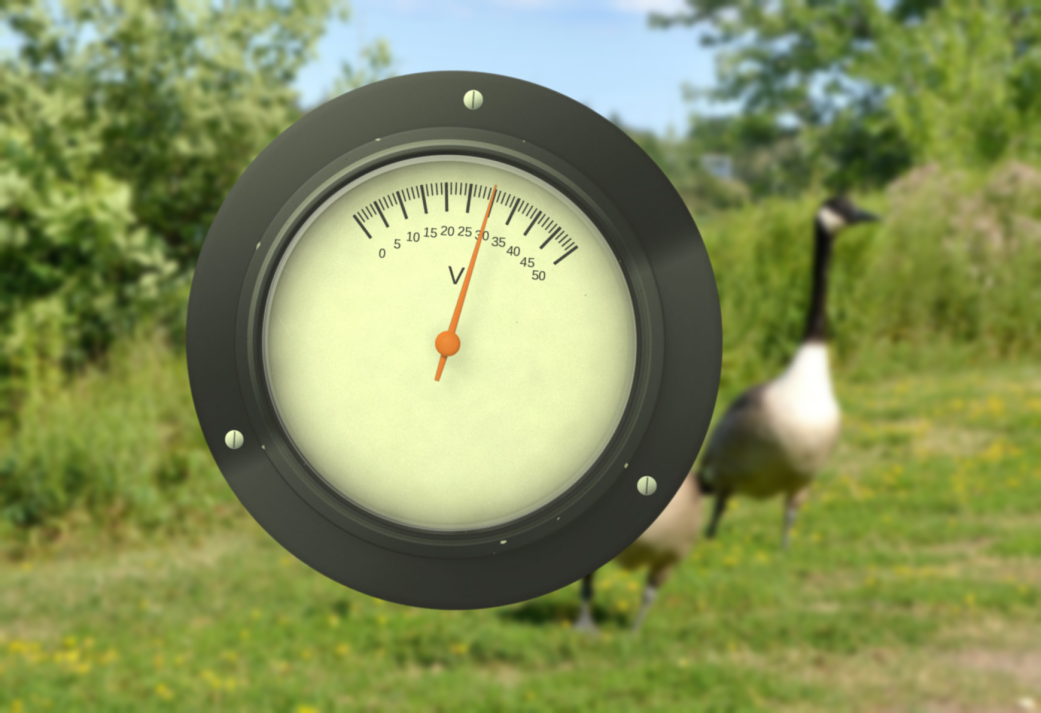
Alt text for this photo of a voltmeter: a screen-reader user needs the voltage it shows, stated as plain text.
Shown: 30 V
